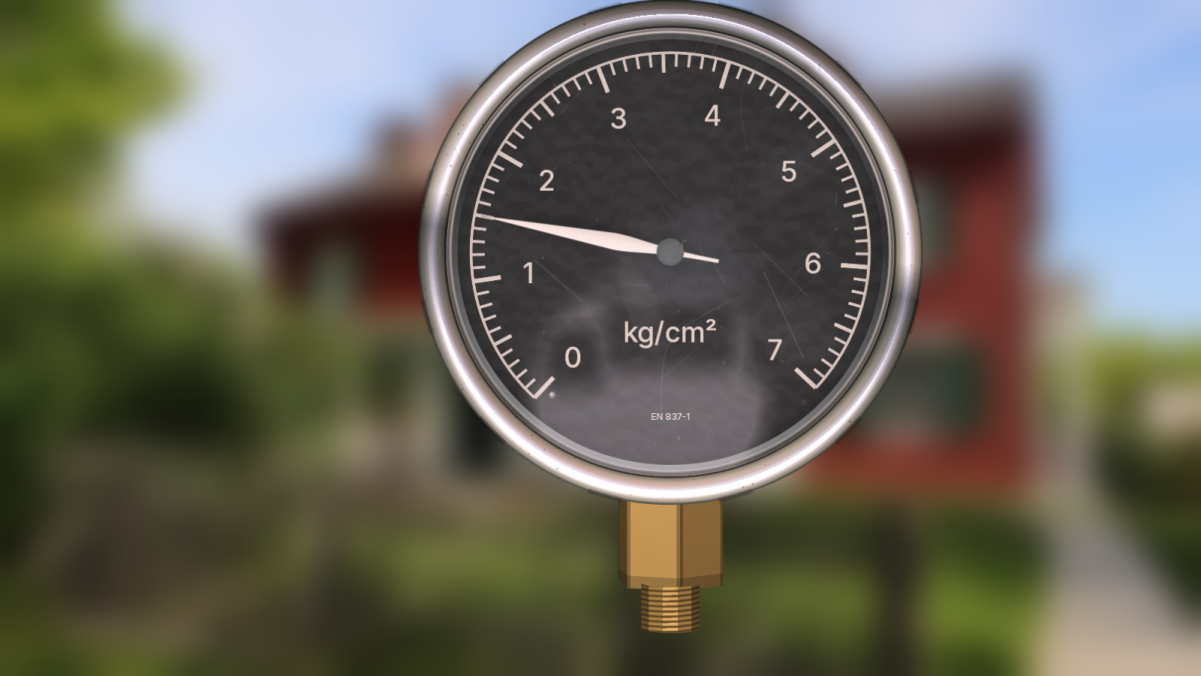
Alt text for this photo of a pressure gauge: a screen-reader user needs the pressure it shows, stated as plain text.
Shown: 1.5 kg/cm²
